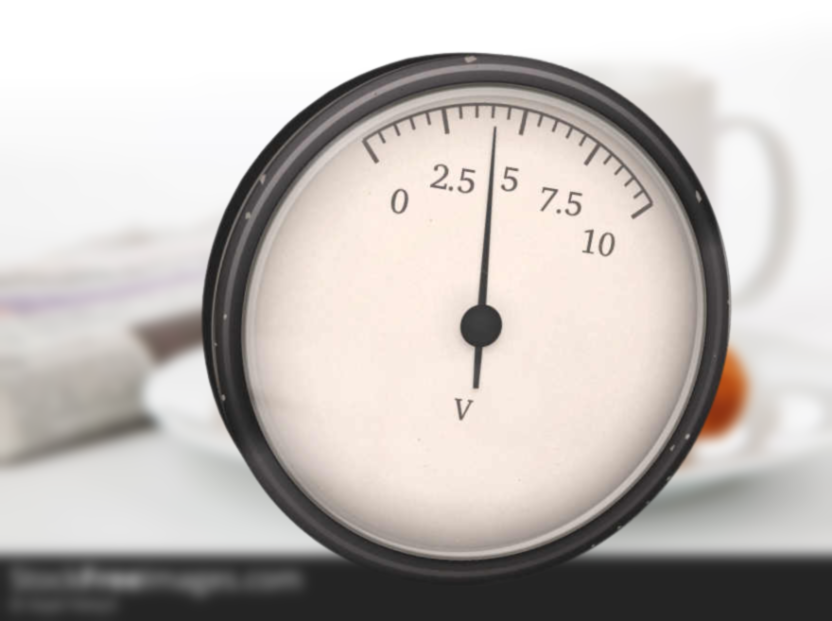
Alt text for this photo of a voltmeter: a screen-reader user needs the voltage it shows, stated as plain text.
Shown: 4 V
